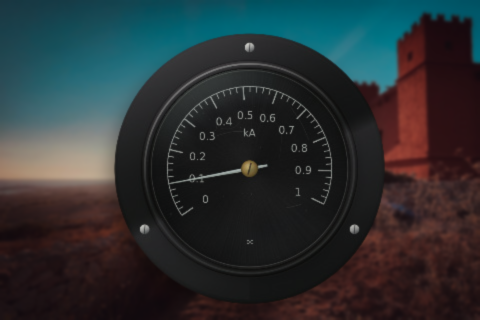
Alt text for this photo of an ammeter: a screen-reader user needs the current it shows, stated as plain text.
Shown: 0.1 kA
